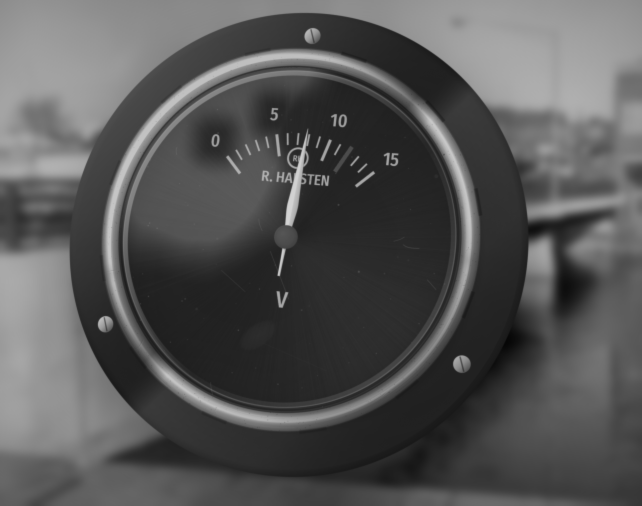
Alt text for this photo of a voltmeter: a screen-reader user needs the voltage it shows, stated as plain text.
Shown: 8 V
